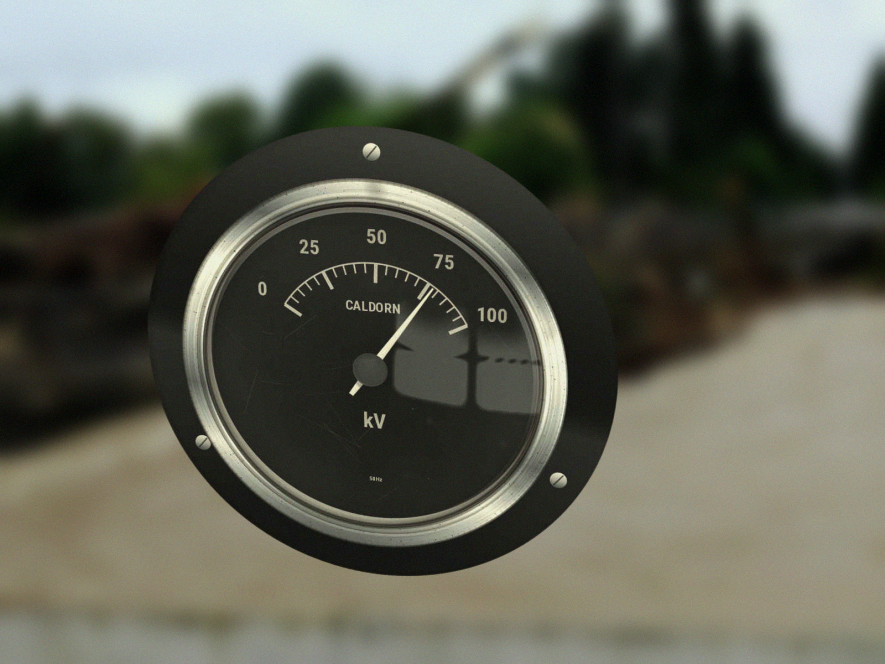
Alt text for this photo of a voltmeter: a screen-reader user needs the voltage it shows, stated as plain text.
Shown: 77.5 kV
